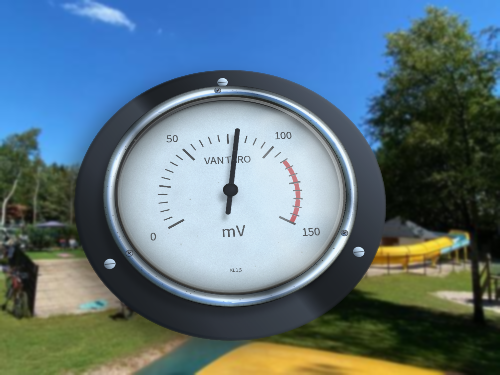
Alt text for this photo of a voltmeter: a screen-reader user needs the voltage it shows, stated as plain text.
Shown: 80 mV
